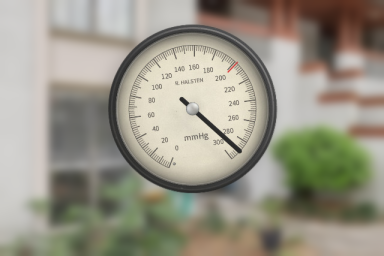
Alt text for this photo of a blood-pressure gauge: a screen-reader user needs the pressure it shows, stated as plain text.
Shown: 290 mmHg
